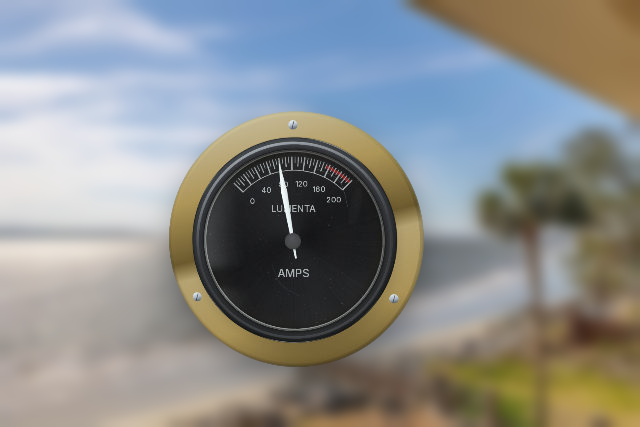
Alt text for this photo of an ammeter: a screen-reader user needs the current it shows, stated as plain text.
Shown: 80 A
